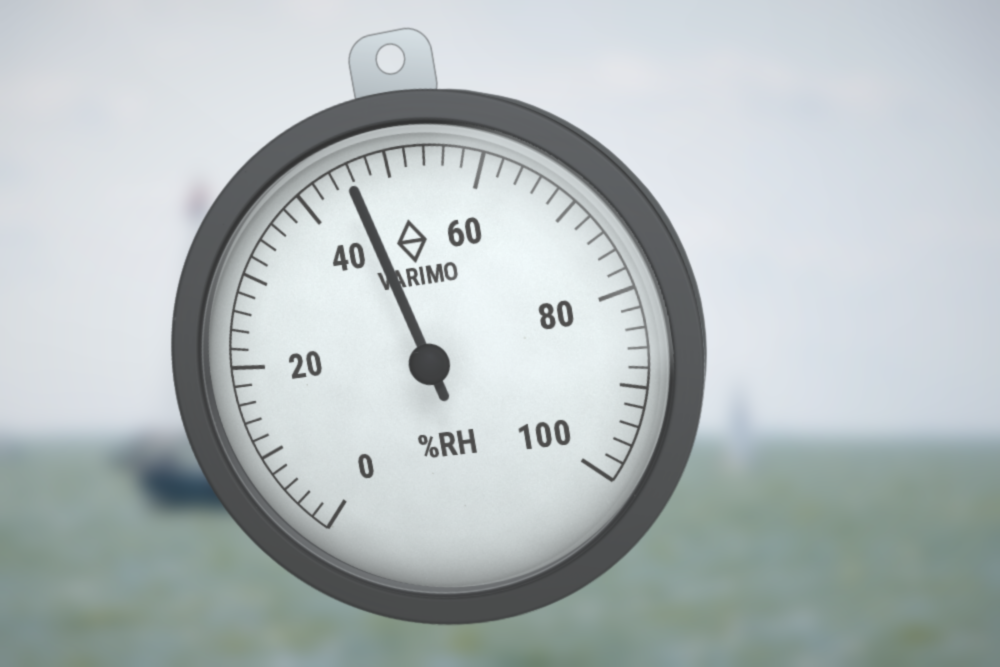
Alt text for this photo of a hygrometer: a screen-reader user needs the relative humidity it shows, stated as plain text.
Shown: 46 %
